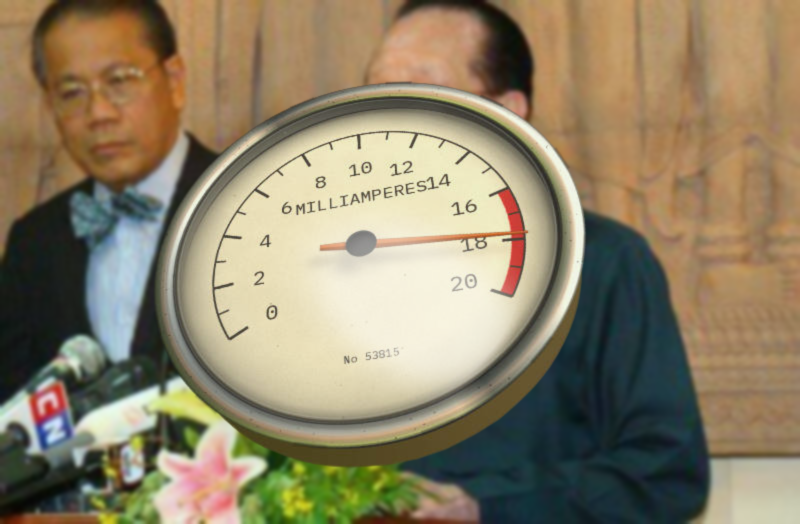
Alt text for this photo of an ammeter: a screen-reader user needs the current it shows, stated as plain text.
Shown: 18 mA
